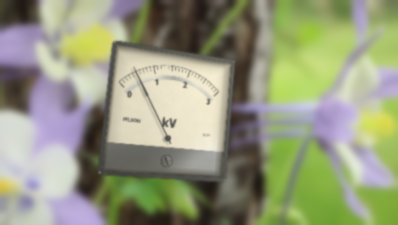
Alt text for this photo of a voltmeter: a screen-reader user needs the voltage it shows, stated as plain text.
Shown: 0.5 kV
